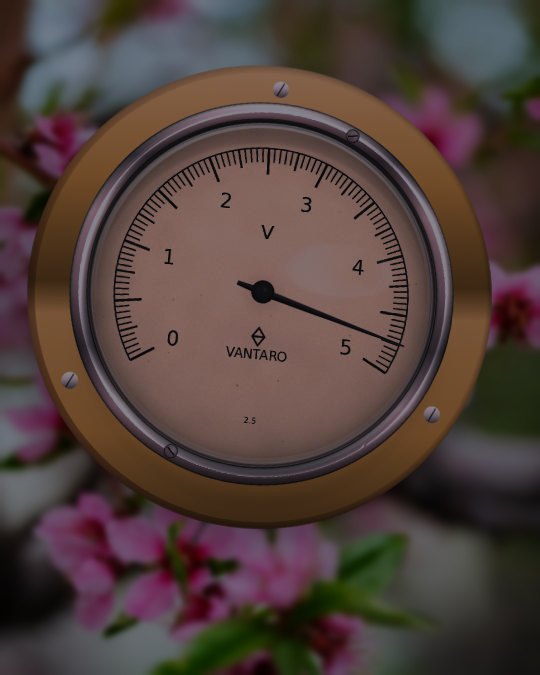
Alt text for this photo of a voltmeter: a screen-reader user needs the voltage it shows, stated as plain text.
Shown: 4.75 V
